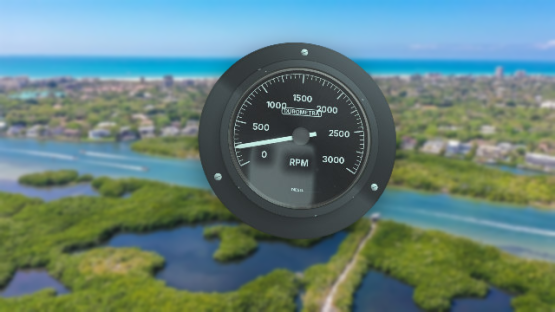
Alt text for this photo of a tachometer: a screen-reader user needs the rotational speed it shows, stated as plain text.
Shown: 200 rpm
